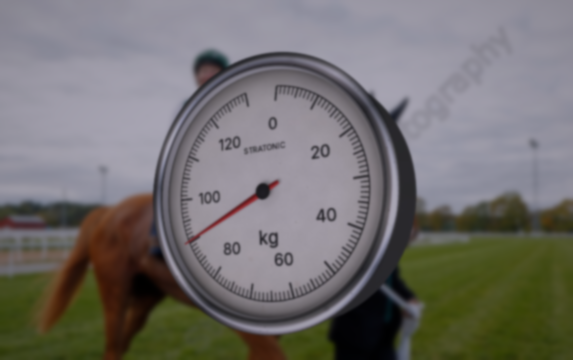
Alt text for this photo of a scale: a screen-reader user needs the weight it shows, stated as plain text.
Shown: 90 kg
